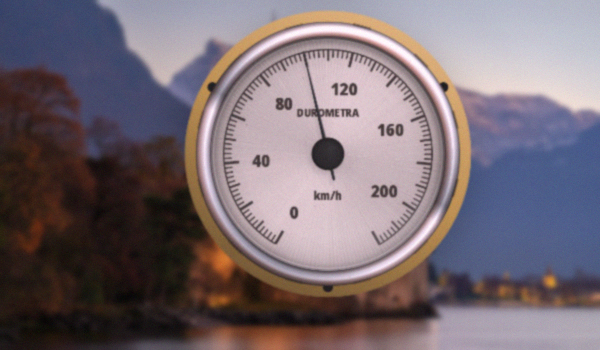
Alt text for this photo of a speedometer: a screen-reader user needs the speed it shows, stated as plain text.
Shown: 100 km/h
